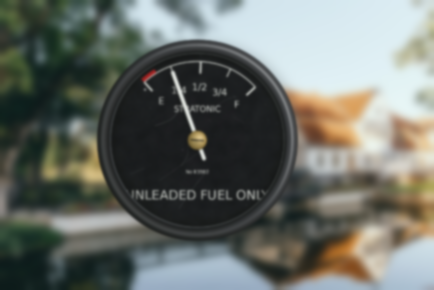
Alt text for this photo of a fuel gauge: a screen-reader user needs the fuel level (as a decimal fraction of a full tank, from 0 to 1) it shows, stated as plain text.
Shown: 0.25
